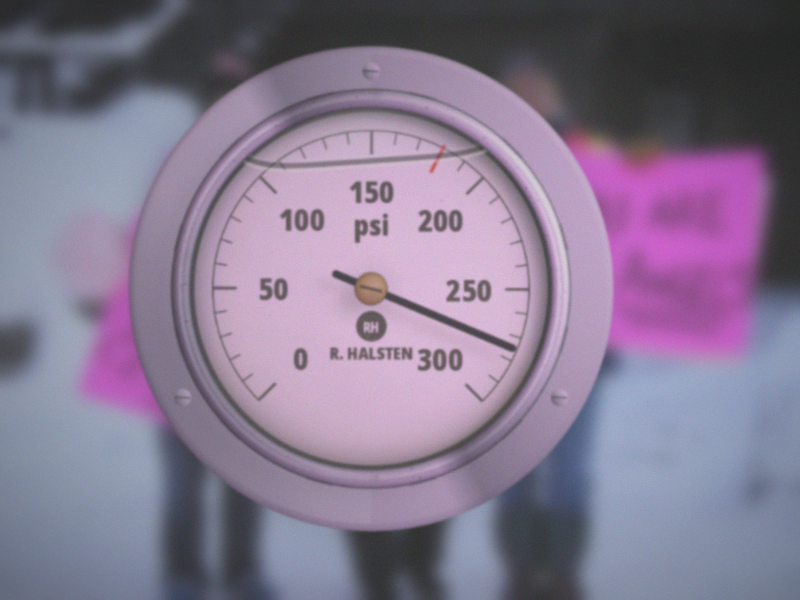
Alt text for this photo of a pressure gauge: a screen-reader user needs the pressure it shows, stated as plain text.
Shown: 275 psi
